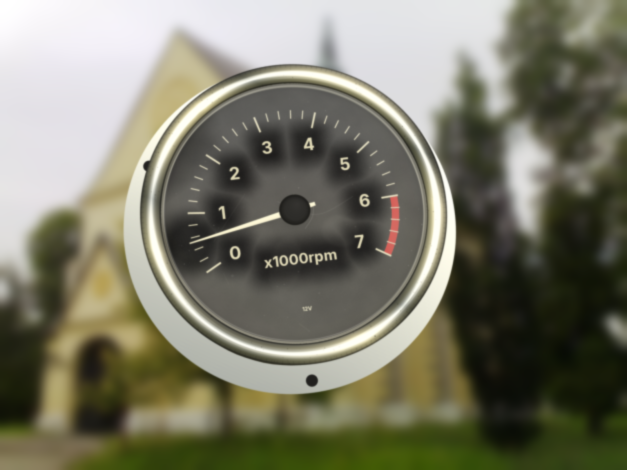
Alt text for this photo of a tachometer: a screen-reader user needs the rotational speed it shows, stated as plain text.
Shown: 500 rpm
